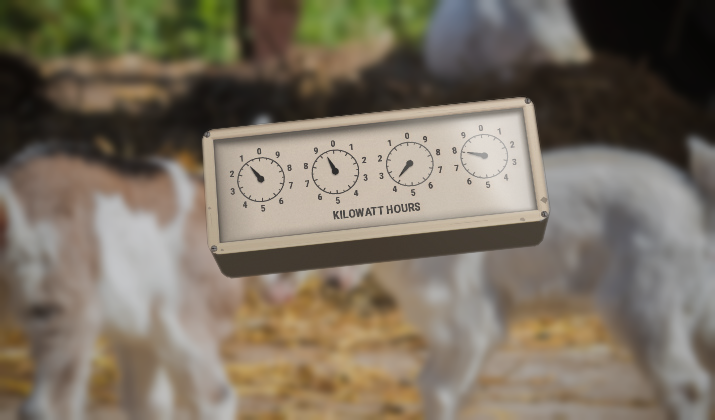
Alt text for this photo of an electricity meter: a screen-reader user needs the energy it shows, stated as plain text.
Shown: 938 kWh
